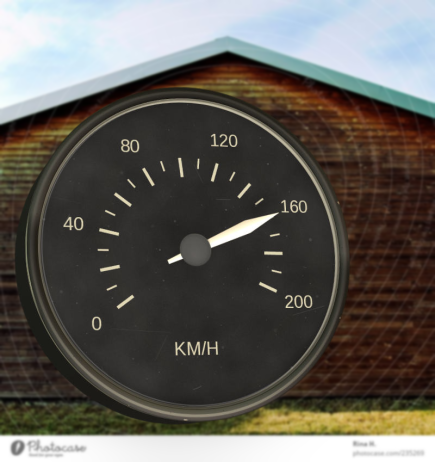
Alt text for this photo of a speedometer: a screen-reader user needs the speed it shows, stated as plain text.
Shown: 160 km/h
